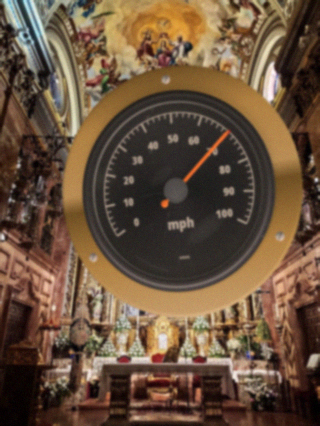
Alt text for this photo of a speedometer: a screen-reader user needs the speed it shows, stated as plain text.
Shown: 70 mph
